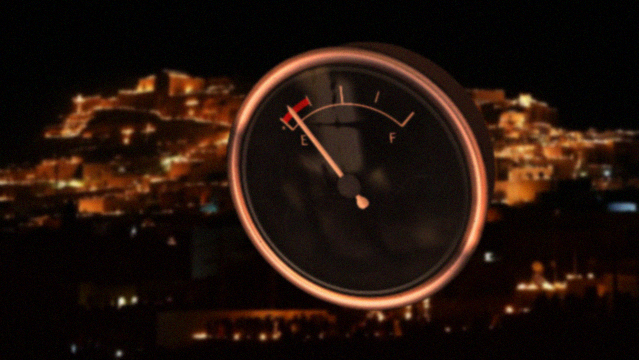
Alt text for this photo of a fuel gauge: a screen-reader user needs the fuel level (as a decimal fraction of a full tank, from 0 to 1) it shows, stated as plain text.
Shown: 0.125
